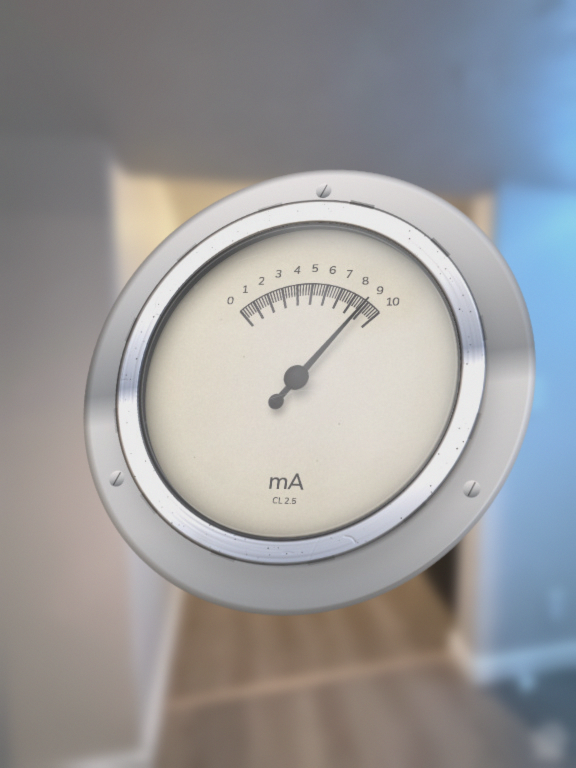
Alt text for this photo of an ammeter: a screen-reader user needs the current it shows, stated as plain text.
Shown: 9 mA
